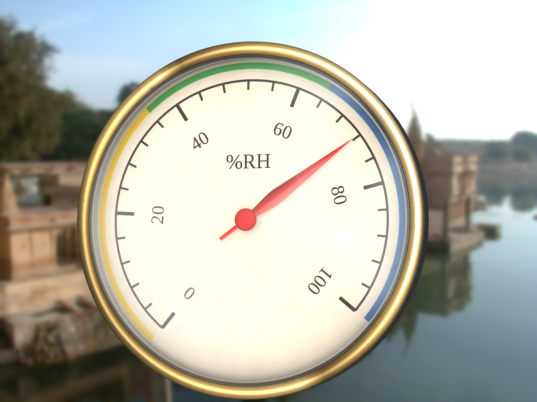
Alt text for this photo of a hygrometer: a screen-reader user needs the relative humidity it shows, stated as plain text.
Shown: 72 %
